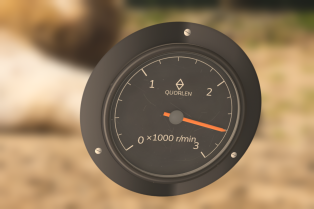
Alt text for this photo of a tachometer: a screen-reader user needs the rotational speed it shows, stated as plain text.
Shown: 2600 rpm
